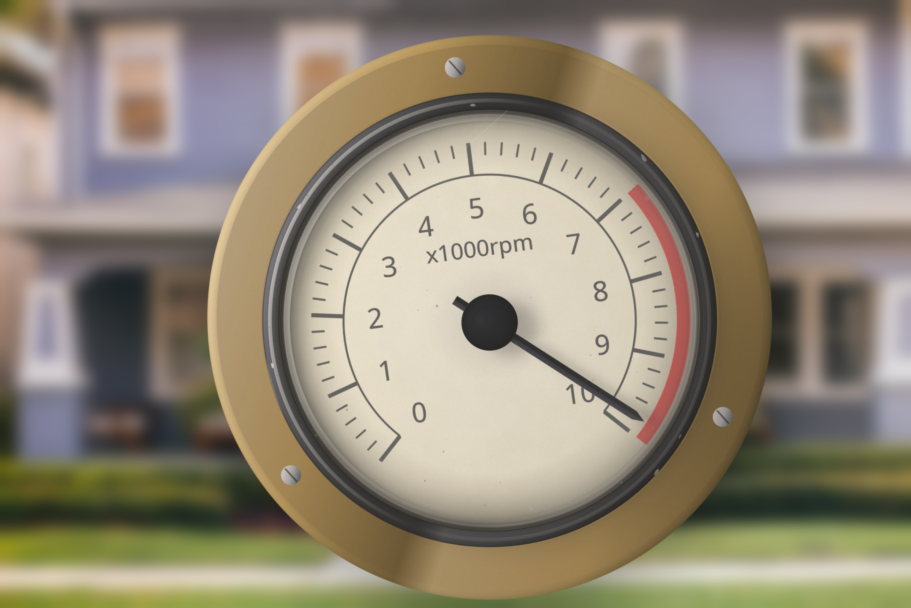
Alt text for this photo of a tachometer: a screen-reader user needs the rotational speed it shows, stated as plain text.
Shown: 9800 rpm
